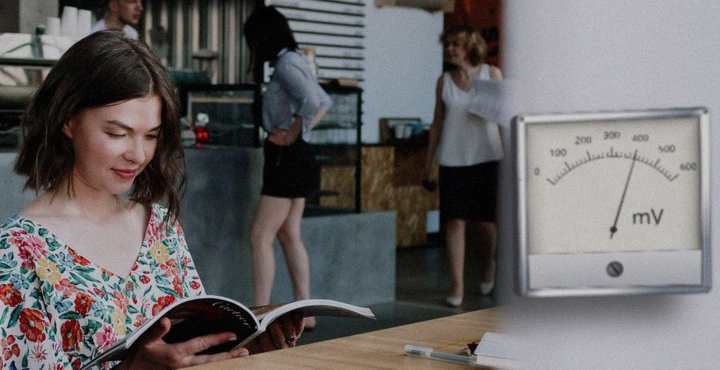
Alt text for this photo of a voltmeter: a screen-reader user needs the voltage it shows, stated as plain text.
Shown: 400 mV
